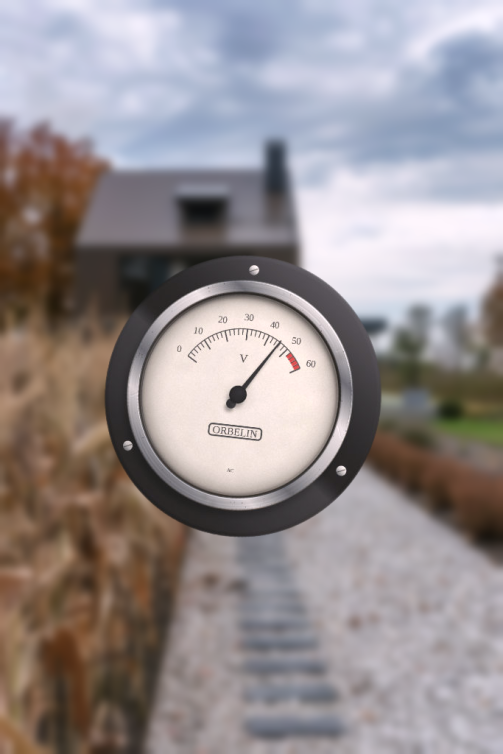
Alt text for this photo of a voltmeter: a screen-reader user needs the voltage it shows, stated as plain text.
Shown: 46 V
